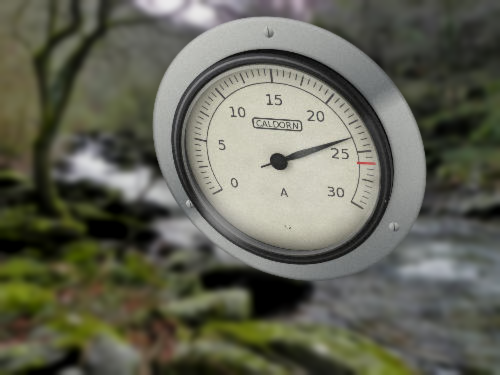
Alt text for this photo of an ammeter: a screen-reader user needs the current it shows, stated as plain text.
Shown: 23.5 A
